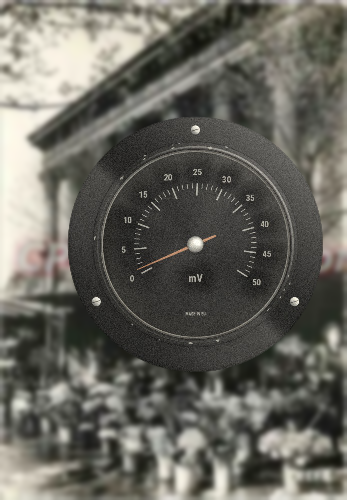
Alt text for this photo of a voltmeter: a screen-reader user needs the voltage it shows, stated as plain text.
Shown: 1 mV
